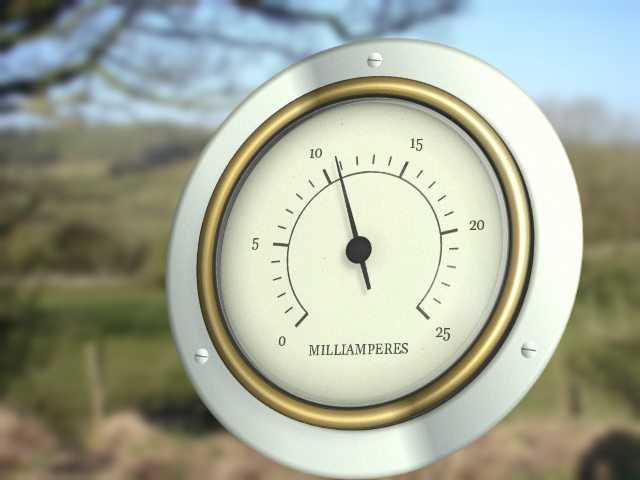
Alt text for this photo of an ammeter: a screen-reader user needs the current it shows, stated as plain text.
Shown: 11 mA
